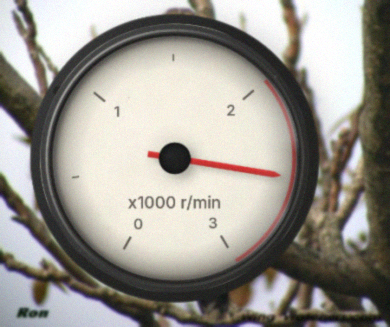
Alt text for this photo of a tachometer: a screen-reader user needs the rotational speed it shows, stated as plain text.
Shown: 2500 rpm
